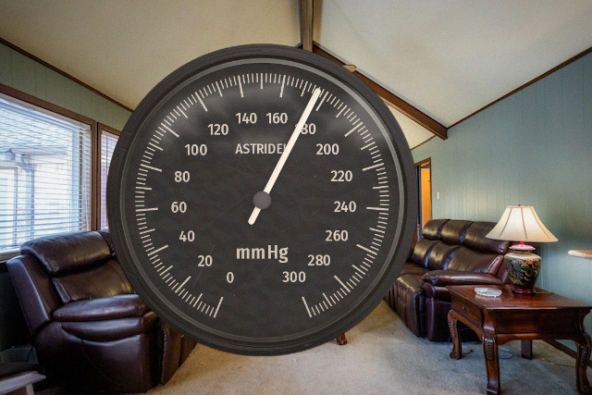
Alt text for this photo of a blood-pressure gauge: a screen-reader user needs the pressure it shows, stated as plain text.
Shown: 176 mmHg
